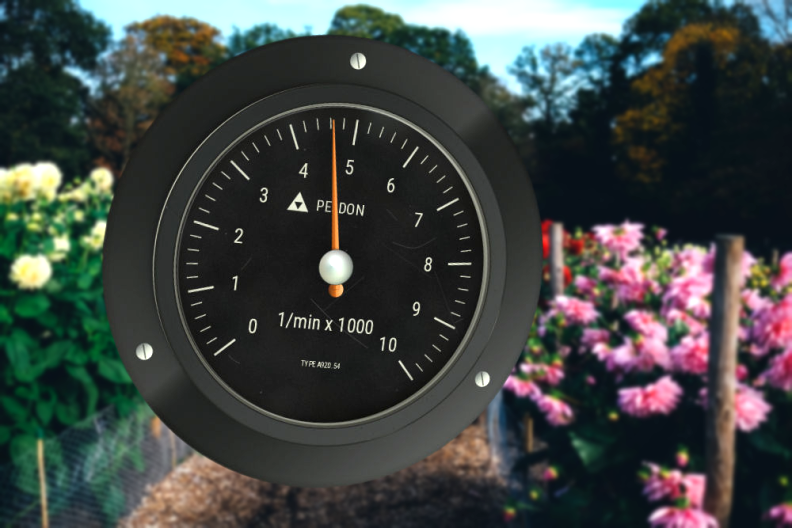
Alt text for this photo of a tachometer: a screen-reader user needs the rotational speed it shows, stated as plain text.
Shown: 4600 rpm
